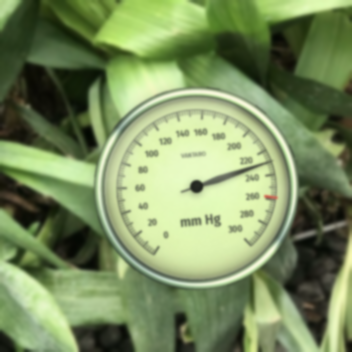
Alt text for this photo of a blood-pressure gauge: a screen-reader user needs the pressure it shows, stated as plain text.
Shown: 230 mmHg
